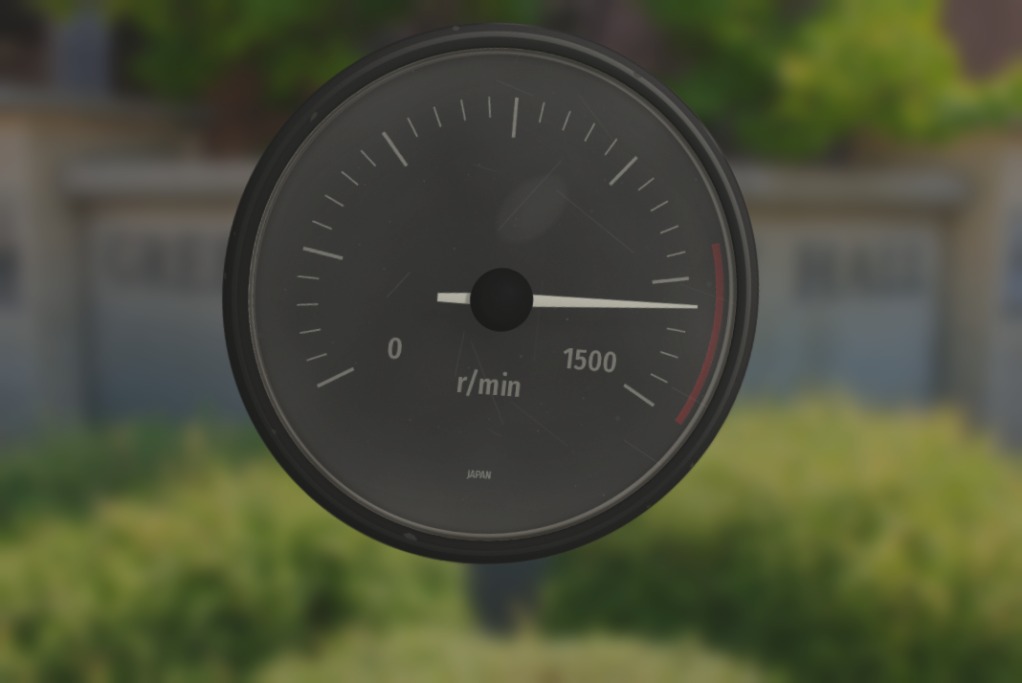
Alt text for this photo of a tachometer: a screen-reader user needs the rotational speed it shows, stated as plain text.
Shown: 1300 rpm
